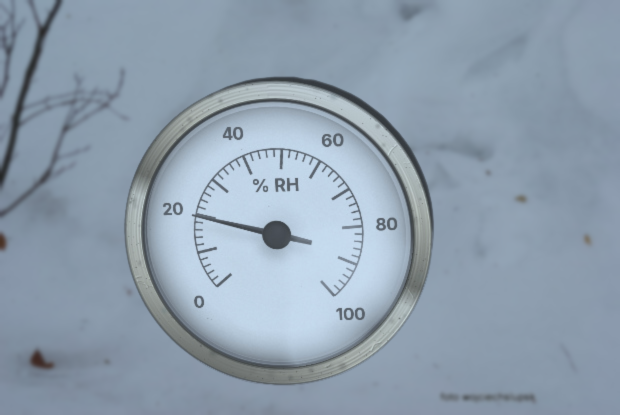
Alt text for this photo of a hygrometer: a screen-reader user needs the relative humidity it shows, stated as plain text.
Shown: 20 %
